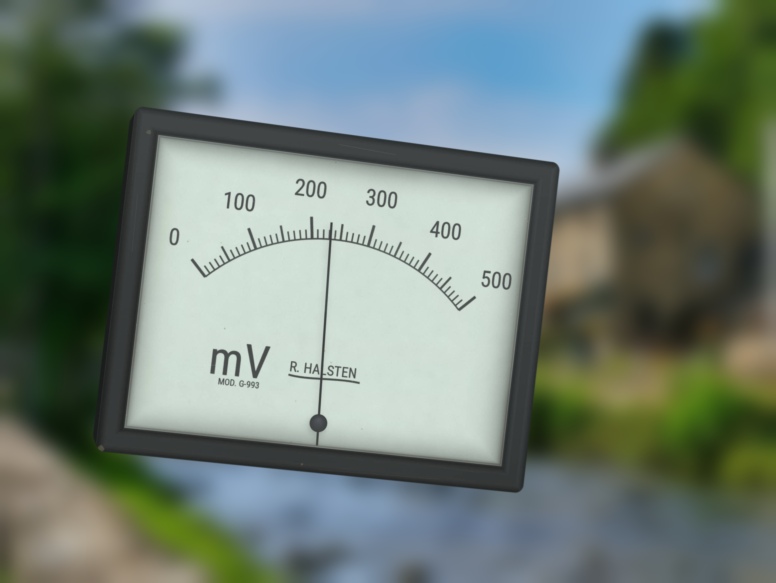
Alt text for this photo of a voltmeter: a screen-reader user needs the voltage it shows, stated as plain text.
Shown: 230 mV
